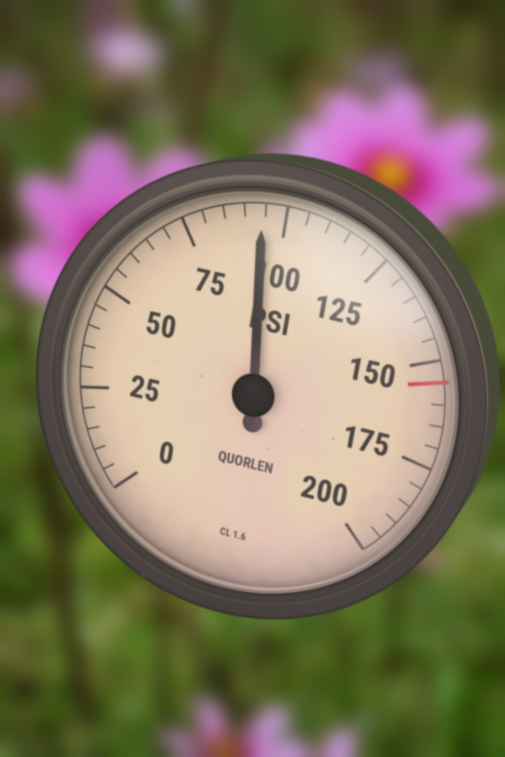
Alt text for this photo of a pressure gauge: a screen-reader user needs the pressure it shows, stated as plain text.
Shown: 95 psi
